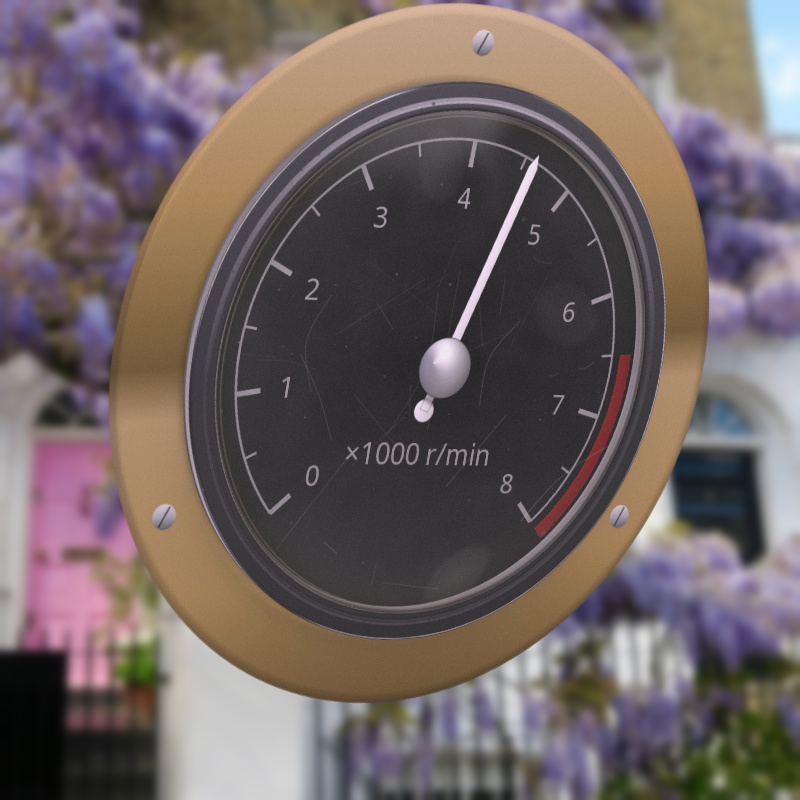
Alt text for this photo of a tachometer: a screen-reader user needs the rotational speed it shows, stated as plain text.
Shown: 4500 rpm
